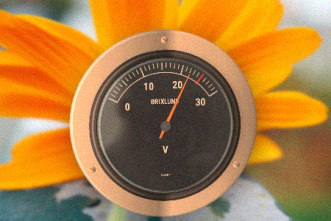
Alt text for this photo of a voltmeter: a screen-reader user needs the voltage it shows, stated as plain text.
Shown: 22 V
